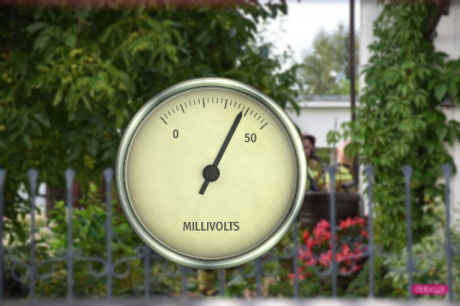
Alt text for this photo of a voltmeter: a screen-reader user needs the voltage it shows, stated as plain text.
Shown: 38 mV
